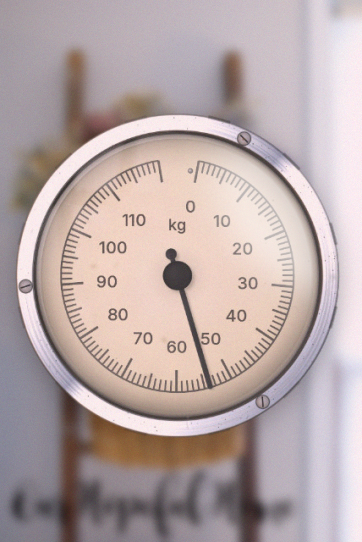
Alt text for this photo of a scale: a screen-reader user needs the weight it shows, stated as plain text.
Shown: 54 kg
